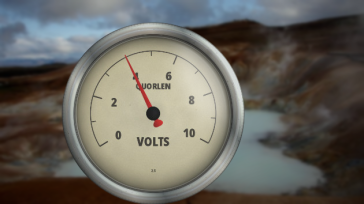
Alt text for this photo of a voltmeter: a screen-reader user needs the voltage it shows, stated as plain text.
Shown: 4 V
